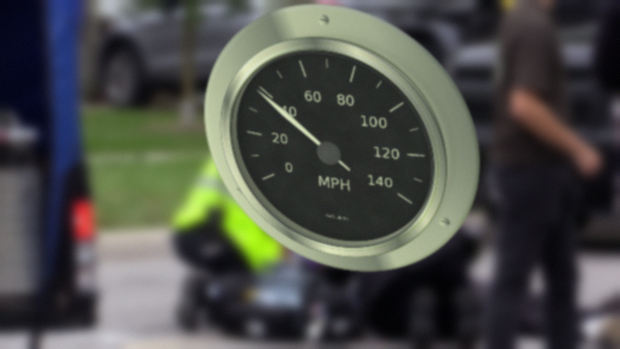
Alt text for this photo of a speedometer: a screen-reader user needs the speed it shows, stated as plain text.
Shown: 40 mph
